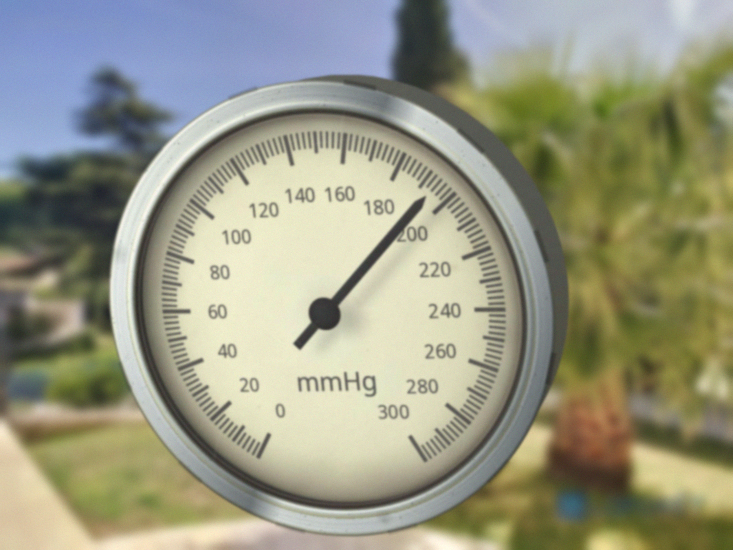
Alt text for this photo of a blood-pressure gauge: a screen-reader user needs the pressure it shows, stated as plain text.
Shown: 194 mmHg
